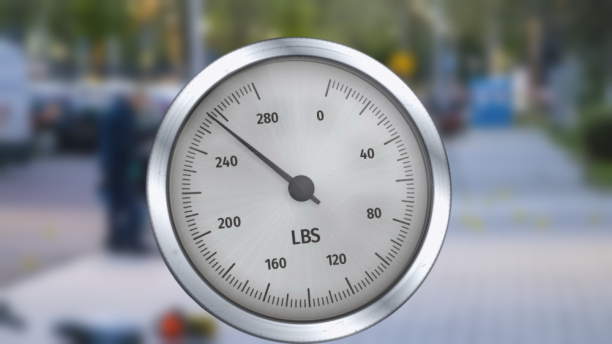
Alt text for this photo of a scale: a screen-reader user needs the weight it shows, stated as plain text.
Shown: 256 lb
